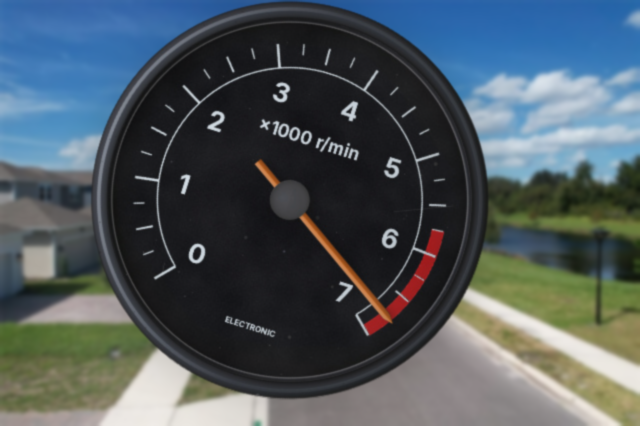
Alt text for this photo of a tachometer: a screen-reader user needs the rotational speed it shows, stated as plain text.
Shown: 6750 rpm
